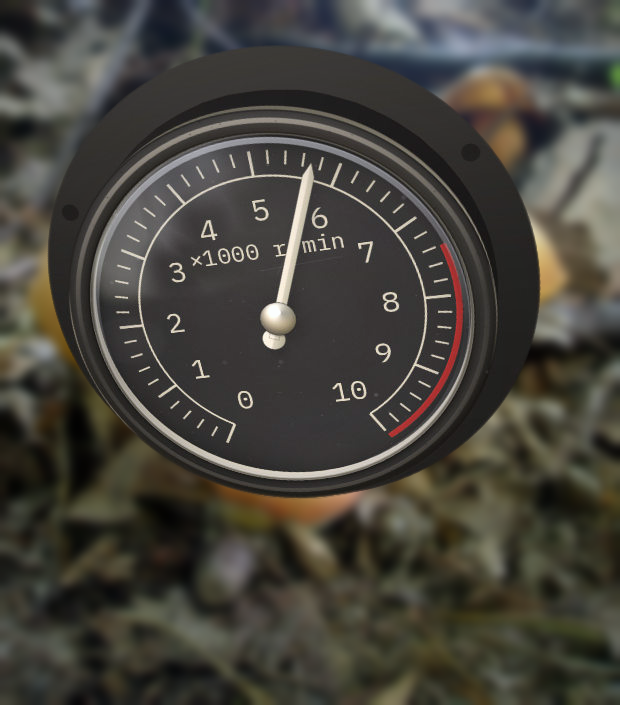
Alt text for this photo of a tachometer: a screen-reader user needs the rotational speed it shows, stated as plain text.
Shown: 5700 rpm
